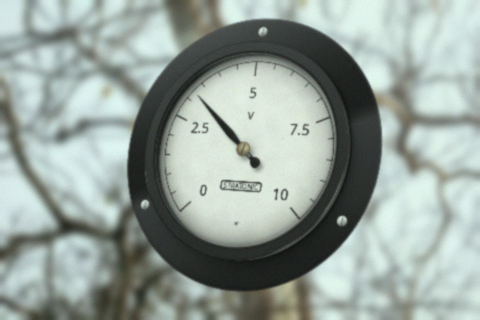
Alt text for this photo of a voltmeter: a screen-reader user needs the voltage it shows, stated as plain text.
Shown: 3.25 V
